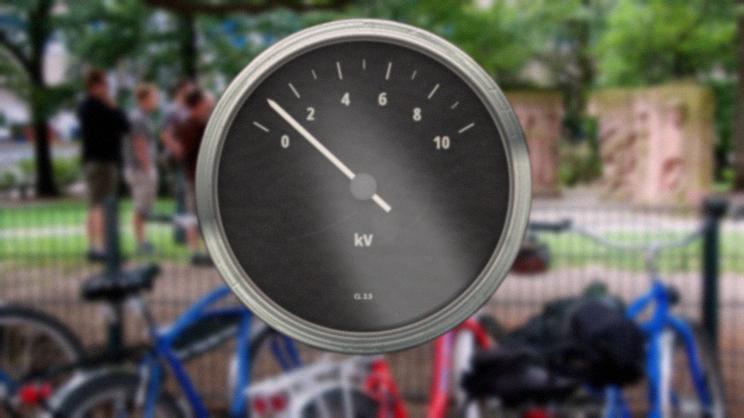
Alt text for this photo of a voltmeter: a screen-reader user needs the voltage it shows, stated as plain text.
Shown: 1 kV
